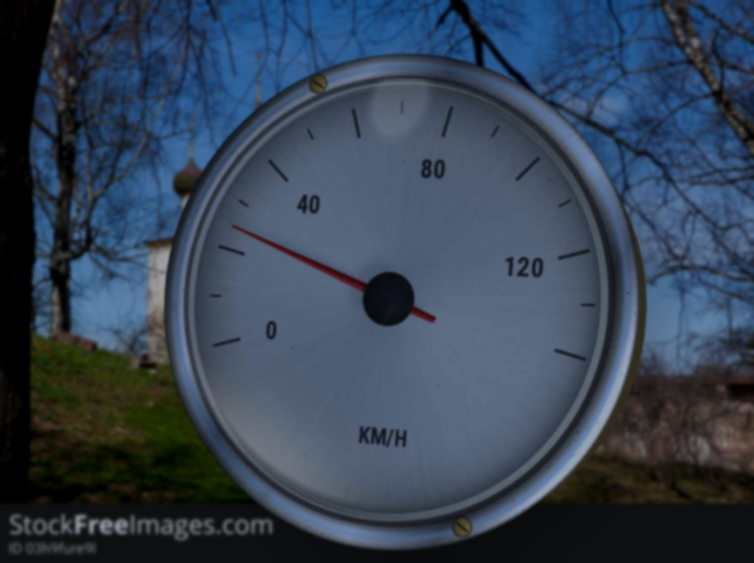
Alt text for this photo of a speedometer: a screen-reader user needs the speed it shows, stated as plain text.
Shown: 25 km/h
